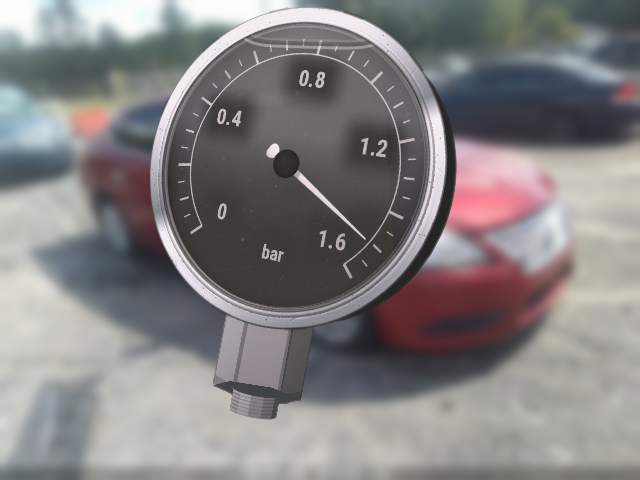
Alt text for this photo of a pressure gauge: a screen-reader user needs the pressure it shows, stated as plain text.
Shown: 1.5 bar
